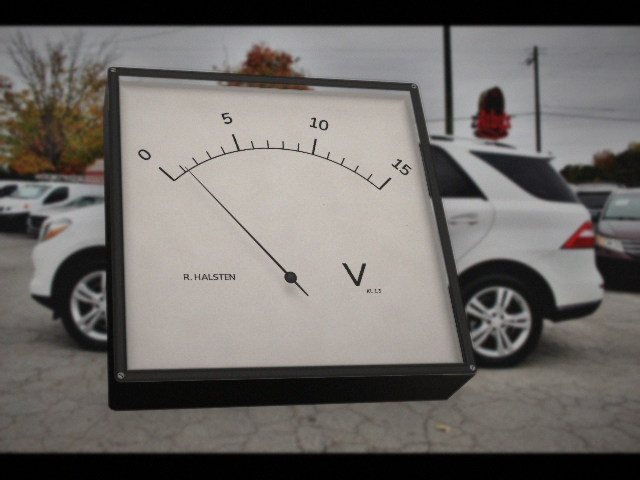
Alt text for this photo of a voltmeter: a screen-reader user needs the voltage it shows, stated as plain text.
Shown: 1 V
